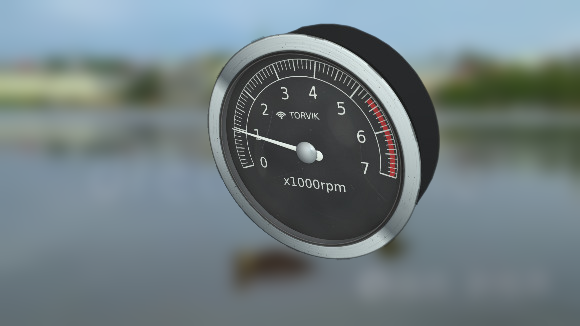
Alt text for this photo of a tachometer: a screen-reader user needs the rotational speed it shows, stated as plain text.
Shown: 1000 rpm
